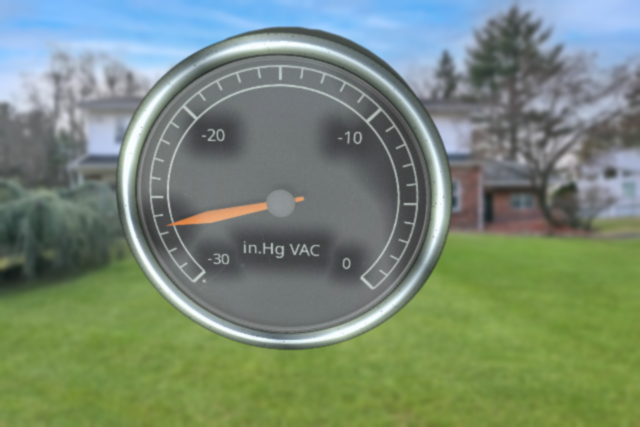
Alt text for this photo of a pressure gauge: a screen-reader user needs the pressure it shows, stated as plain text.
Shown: -26.5 inHg
